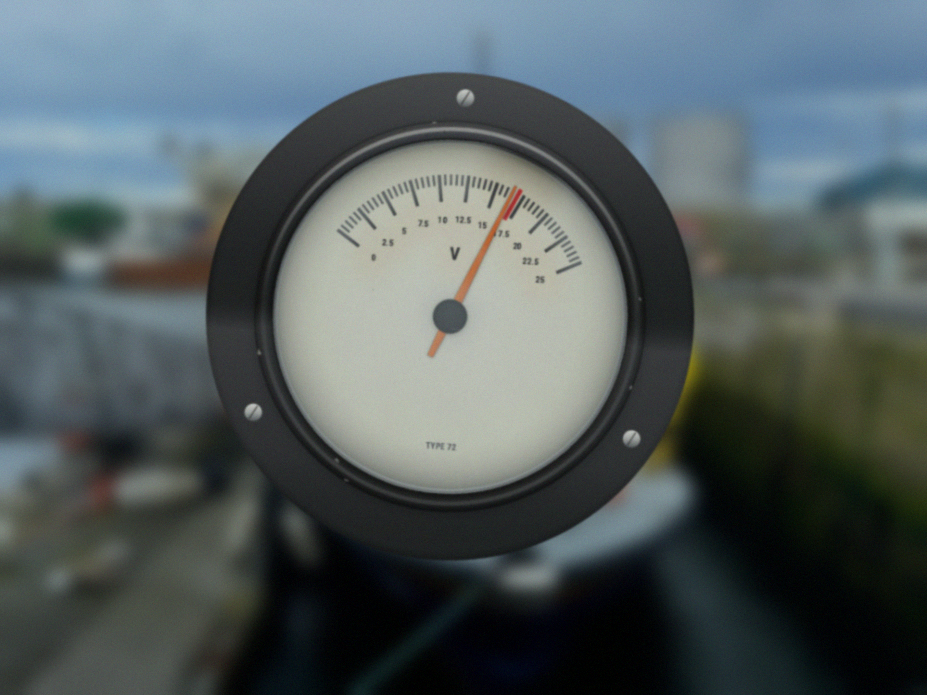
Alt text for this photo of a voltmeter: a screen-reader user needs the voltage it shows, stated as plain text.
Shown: 16.5 V
